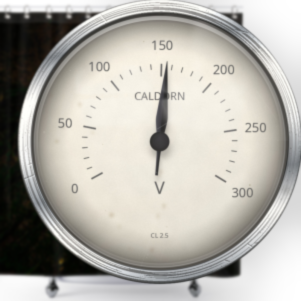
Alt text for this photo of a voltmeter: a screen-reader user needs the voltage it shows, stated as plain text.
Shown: 155 V
